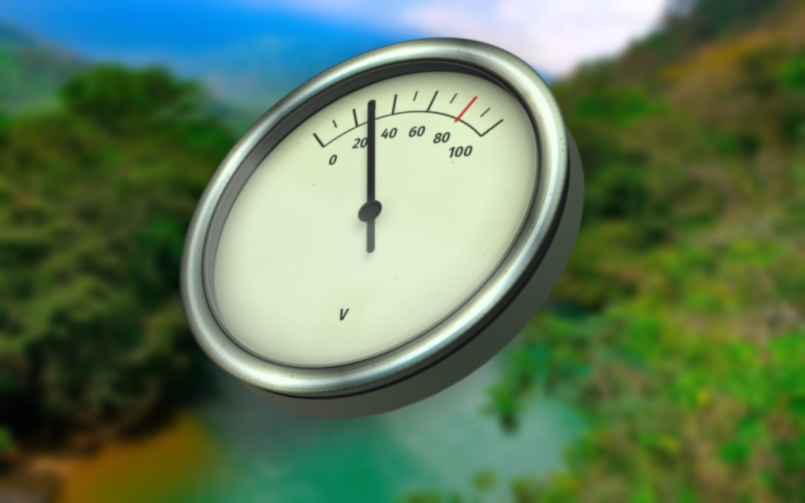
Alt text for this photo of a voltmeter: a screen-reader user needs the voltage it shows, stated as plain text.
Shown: 30 V
